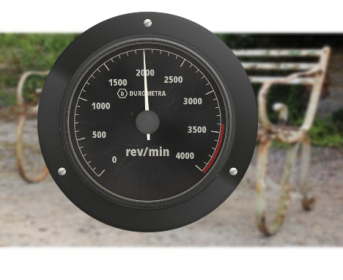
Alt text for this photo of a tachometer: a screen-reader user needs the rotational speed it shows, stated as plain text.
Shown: 2000 rpm
